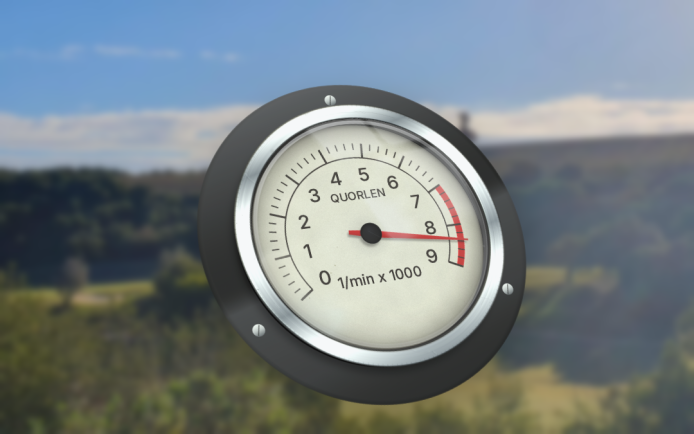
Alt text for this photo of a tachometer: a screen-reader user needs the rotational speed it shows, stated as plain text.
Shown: 8400 rpm
